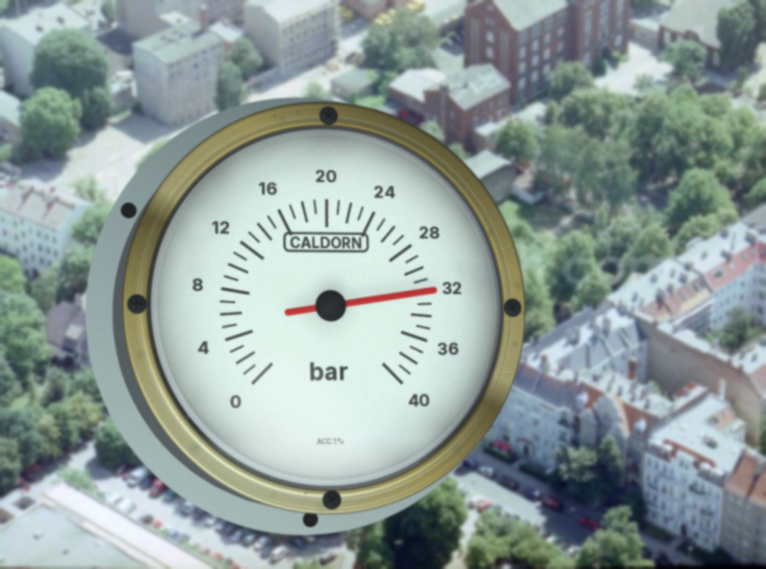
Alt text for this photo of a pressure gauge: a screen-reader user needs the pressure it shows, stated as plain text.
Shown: 32 bar
